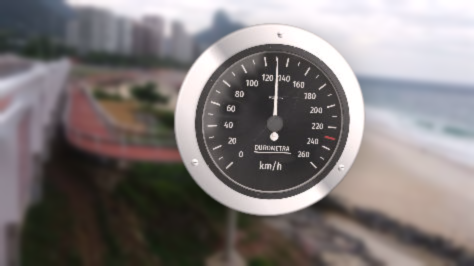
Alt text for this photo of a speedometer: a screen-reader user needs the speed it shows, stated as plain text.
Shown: 130 km/h
